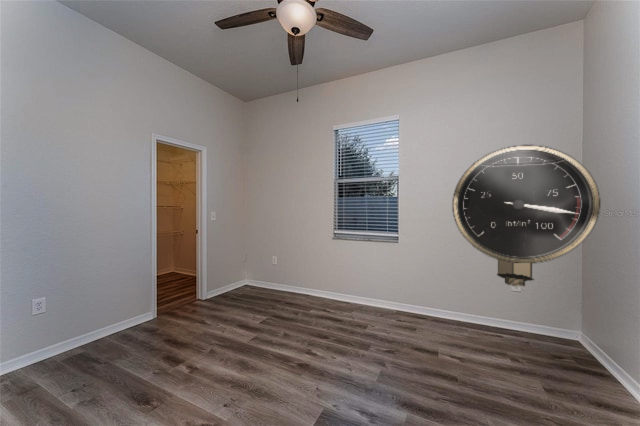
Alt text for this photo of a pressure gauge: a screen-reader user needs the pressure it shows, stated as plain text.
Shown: 87.5 psi
